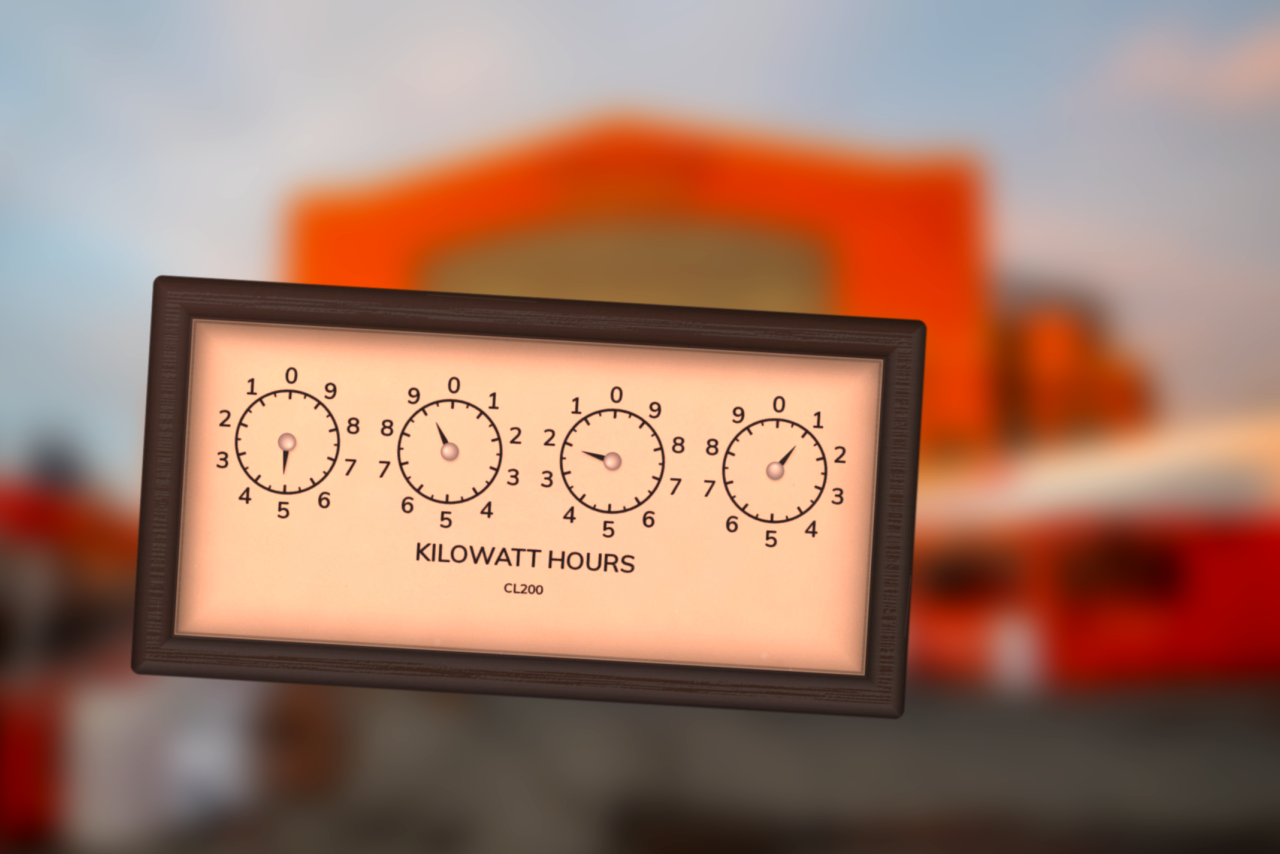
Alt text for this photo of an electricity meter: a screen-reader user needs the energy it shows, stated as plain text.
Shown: 4921 kWh
